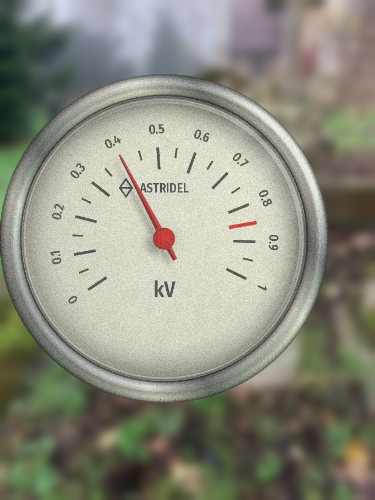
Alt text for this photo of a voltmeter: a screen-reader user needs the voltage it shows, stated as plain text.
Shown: 0.4 kV
